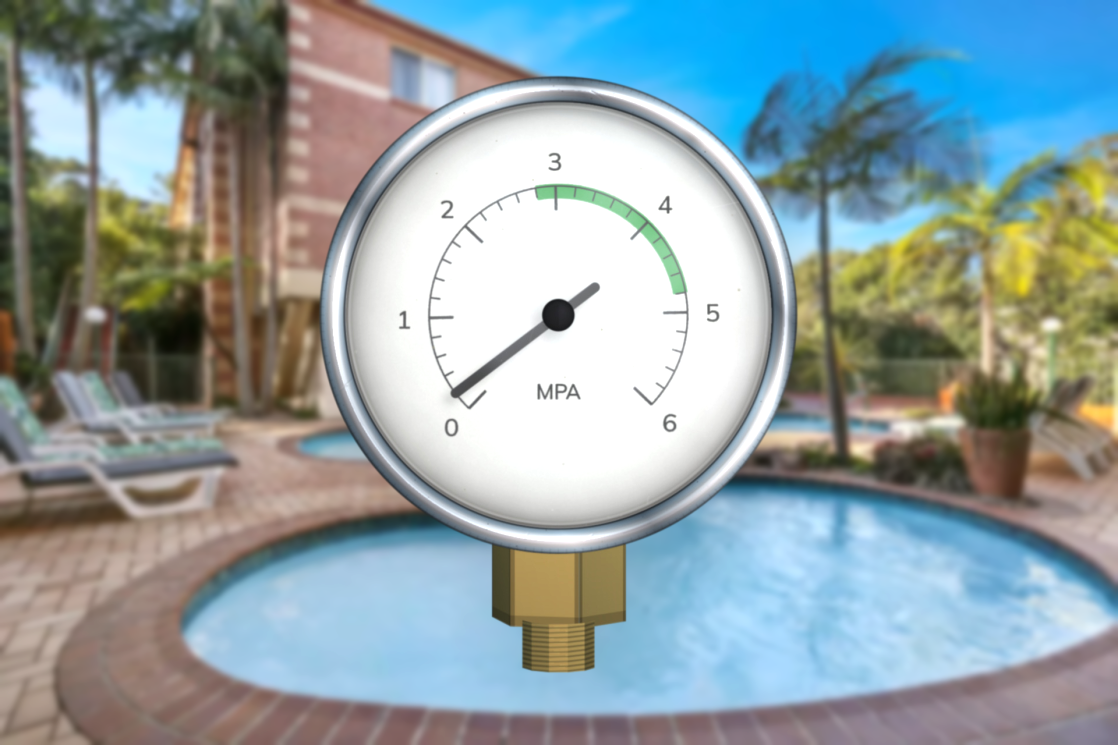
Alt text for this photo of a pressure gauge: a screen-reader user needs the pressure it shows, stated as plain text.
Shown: 0.2 MPa
